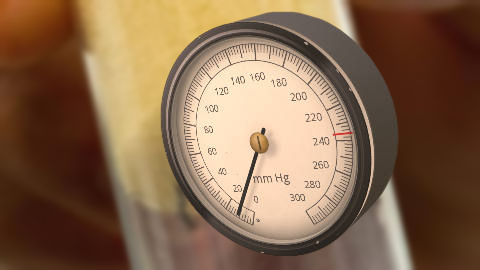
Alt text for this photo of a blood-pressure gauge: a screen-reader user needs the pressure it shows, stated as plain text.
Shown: 10 mmHg
